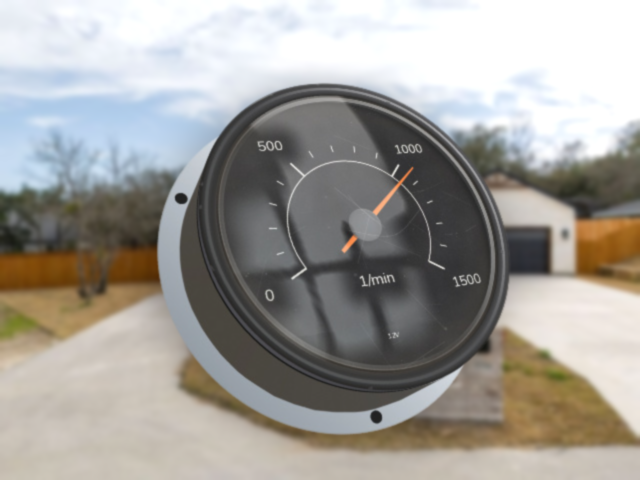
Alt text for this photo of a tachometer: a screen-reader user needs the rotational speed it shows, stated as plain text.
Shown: 1050 rpm
